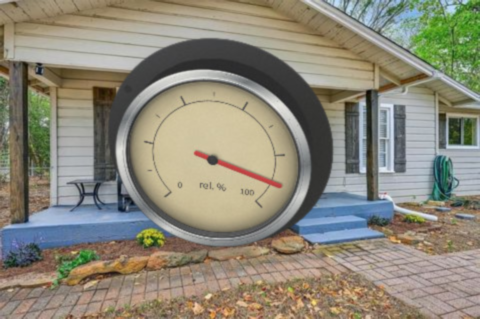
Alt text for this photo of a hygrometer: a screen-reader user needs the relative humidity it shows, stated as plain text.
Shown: 90 %
